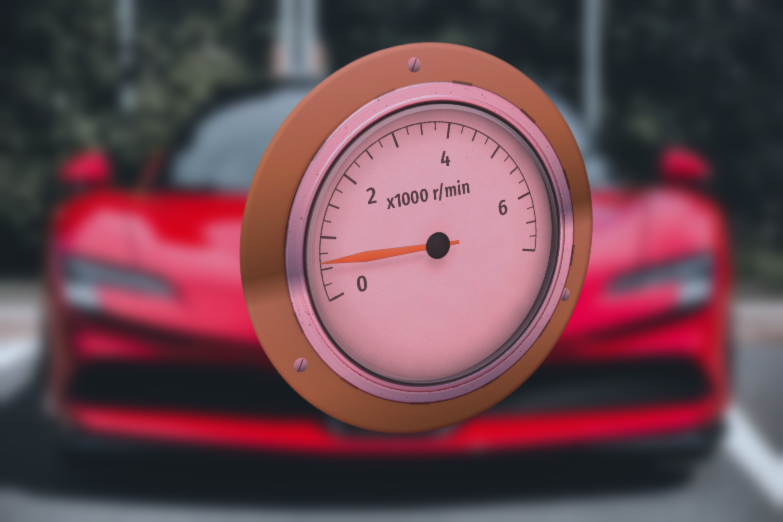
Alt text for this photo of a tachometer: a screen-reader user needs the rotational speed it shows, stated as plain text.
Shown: 625 rpm
